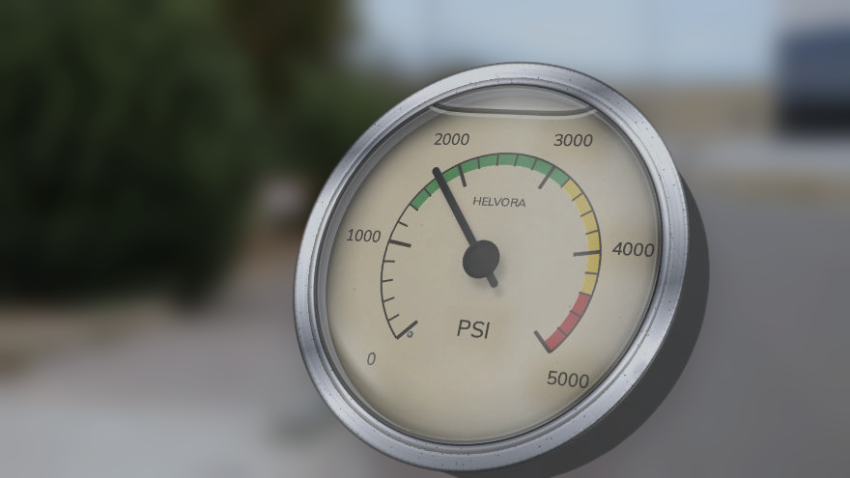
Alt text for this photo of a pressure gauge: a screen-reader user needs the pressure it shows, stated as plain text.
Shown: 1800 psi
